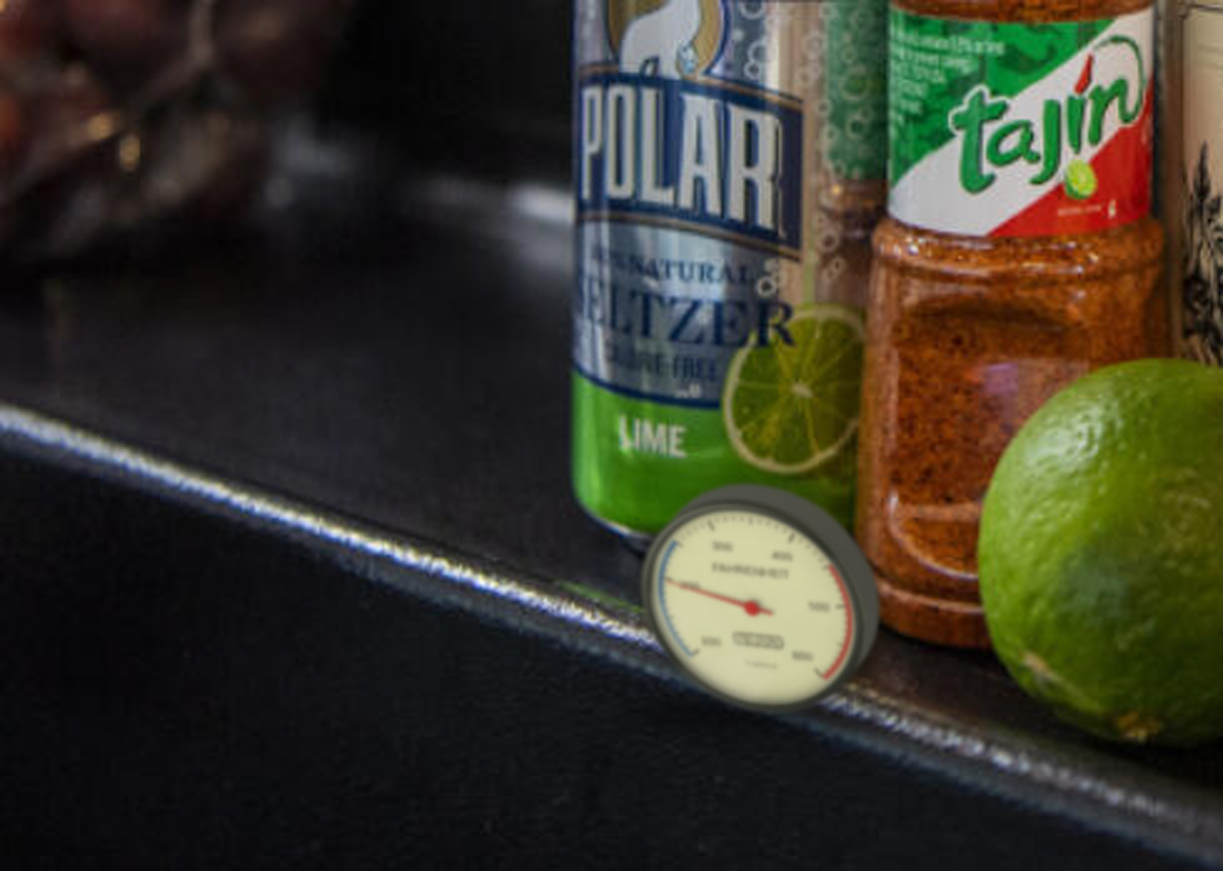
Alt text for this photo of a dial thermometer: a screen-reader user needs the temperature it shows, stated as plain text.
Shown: 200 °F
